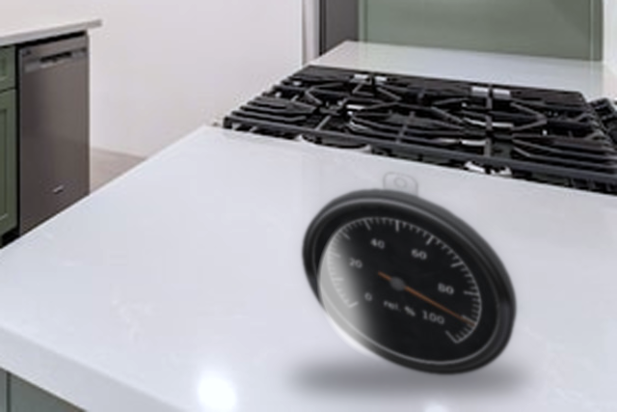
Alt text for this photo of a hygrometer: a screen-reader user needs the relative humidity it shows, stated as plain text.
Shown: 90 %
